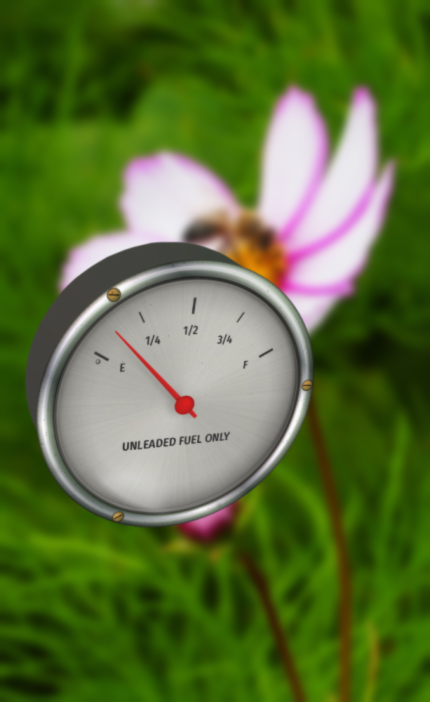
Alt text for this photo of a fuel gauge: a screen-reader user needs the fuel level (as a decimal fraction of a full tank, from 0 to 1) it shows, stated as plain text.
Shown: 0.125
